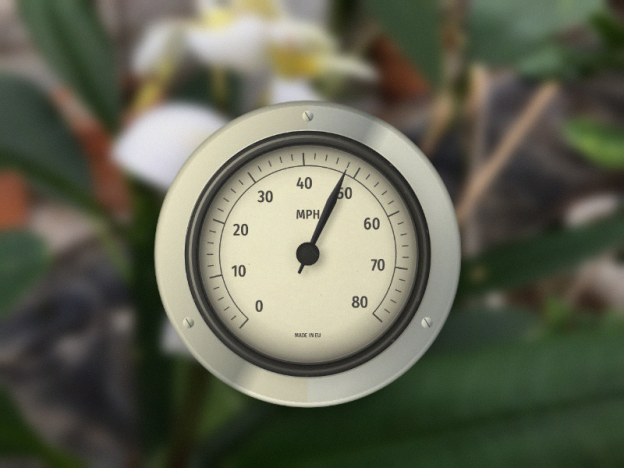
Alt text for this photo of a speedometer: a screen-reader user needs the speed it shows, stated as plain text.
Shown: 48 mph
